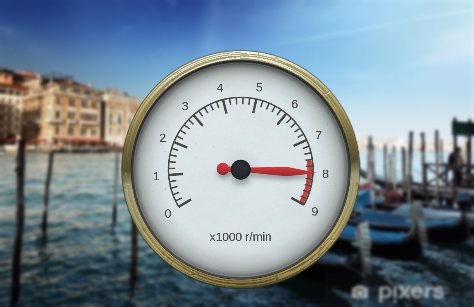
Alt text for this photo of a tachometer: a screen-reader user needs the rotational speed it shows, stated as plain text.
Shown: 8000 rpm
